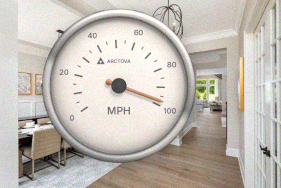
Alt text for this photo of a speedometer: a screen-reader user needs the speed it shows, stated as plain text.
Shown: 97.5 mph
